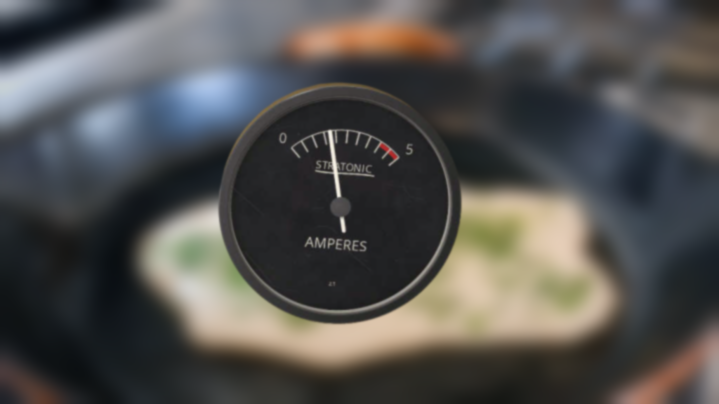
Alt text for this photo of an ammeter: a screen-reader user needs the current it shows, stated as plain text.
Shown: 1.75 A
